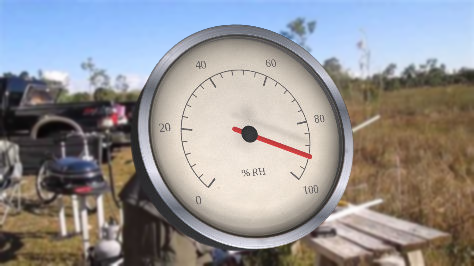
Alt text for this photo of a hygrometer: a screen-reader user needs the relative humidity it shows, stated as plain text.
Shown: 92 %
